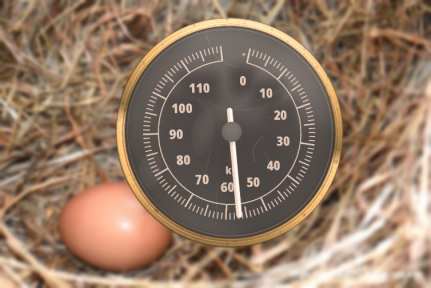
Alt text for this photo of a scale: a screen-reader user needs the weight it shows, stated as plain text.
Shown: 57 kg
